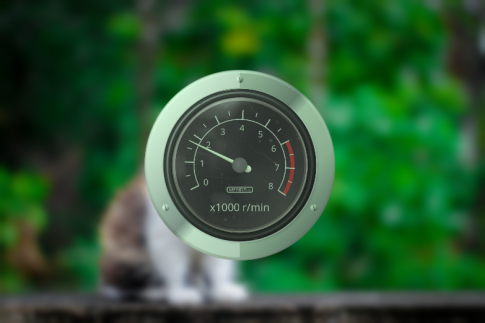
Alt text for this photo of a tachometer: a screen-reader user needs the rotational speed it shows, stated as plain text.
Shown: 1750 rpm
